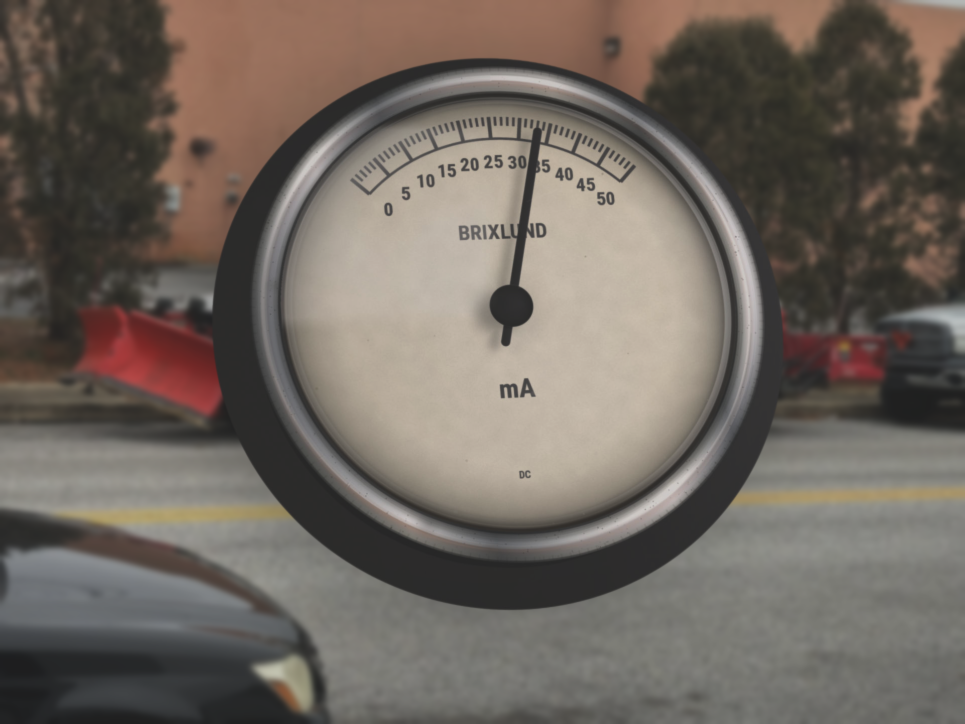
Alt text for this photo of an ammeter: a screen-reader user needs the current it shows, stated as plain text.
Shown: 33 mA
